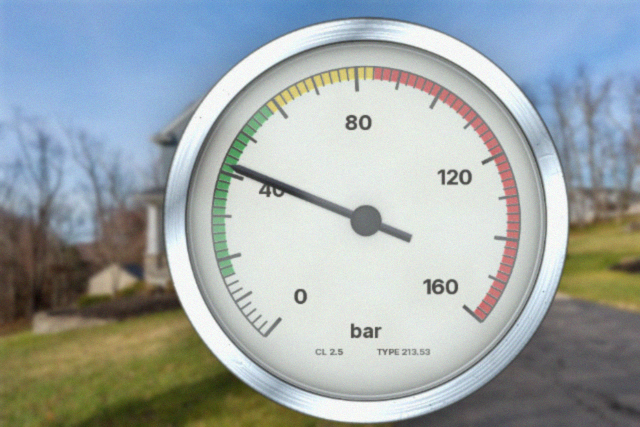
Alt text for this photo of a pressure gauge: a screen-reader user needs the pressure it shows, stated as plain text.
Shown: 42 bar
